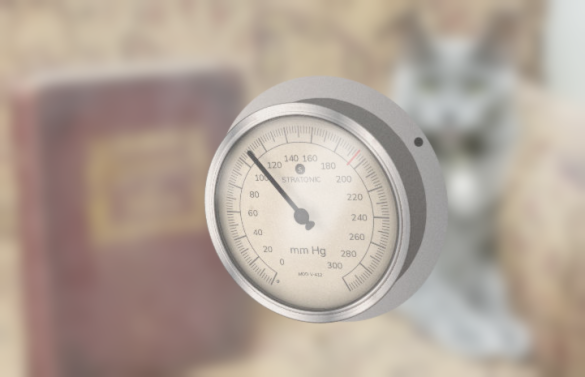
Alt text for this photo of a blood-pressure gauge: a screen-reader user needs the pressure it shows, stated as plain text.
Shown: 110 mmHg
